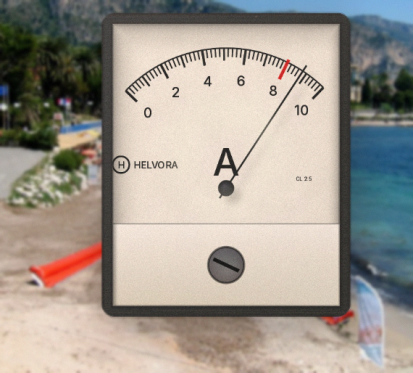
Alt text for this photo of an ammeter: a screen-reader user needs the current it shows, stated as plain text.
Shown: 8.8 A
